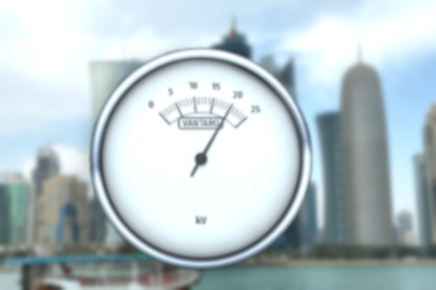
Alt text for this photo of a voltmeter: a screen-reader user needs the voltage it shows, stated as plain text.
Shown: 20 kV
